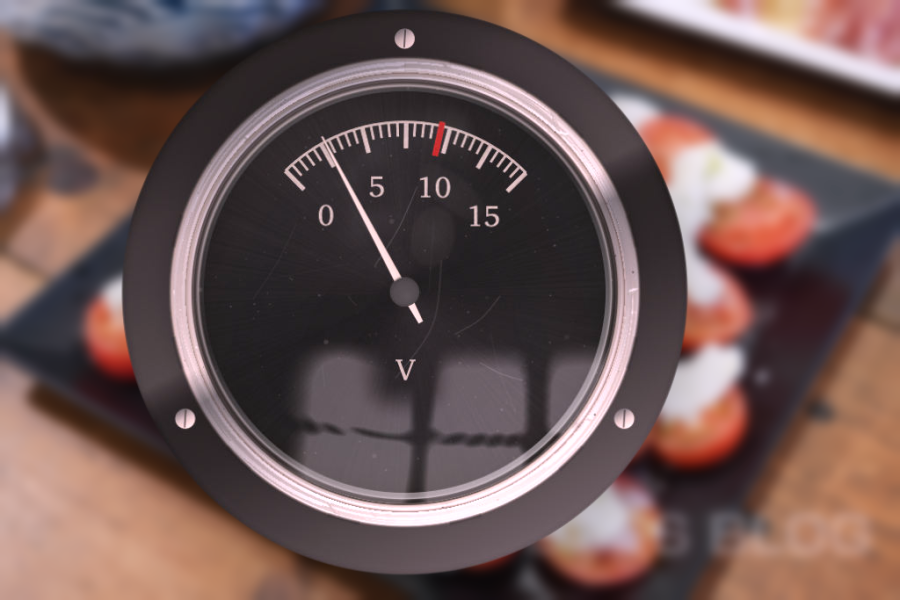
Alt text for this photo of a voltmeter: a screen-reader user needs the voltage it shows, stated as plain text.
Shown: 2.75 V
